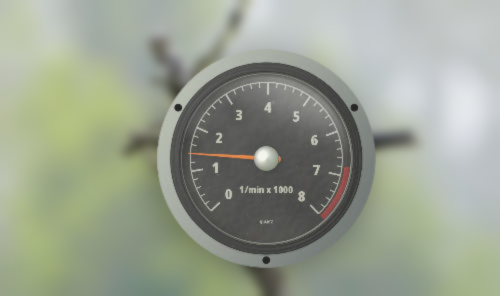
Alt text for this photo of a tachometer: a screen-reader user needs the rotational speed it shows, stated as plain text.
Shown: 1400 rpm
